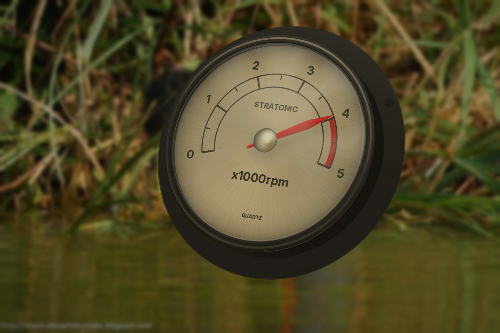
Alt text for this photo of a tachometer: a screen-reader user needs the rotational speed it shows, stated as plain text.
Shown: 4000 rpm
